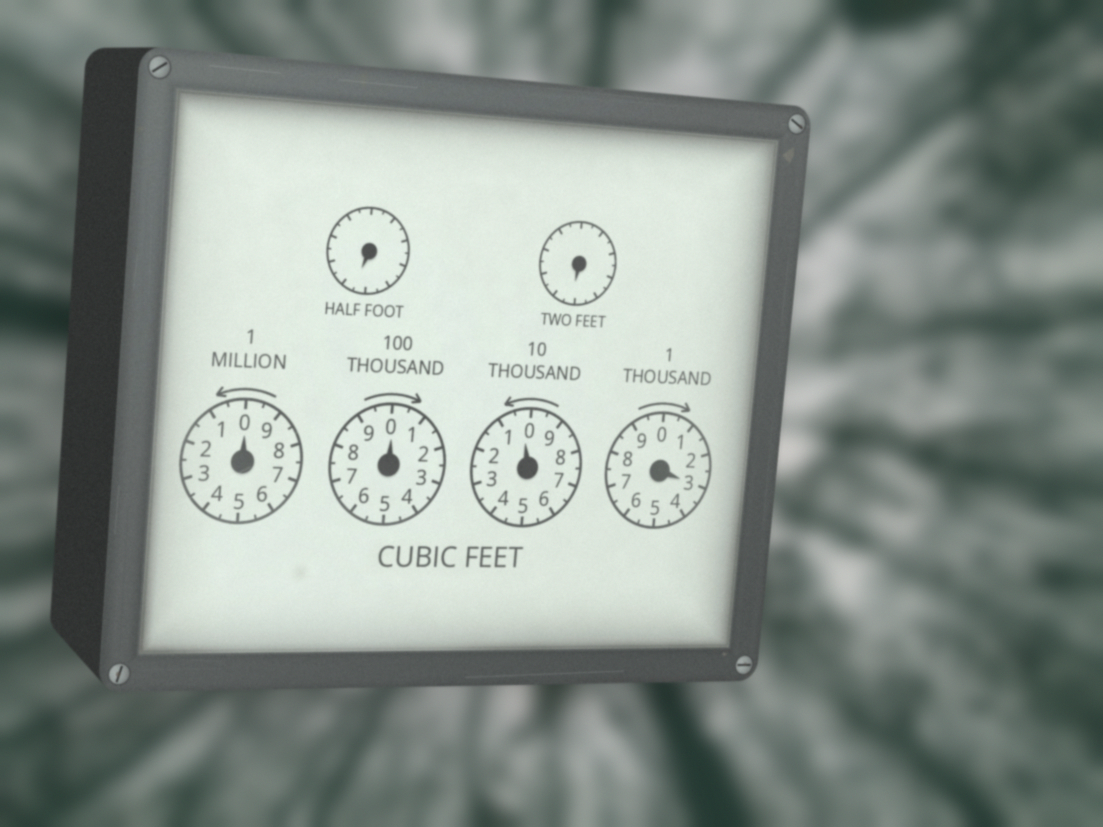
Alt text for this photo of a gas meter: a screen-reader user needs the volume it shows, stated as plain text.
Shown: 300 ft³
